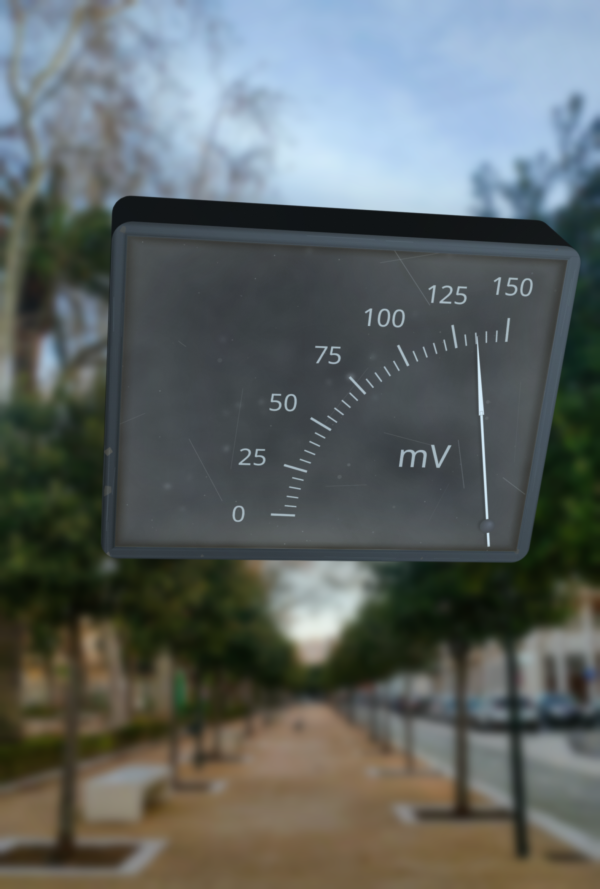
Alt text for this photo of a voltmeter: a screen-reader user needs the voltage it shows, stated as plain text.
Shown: 135 mV
